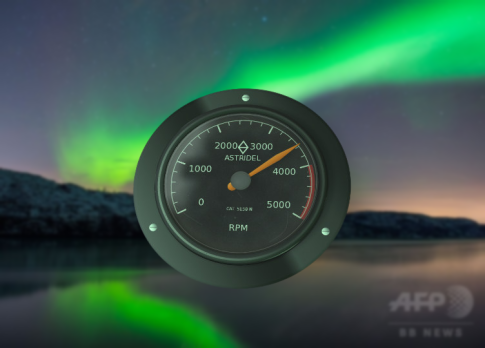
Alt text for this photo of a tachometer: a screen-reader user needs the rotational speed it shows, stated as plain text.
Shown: 3600 rpm
